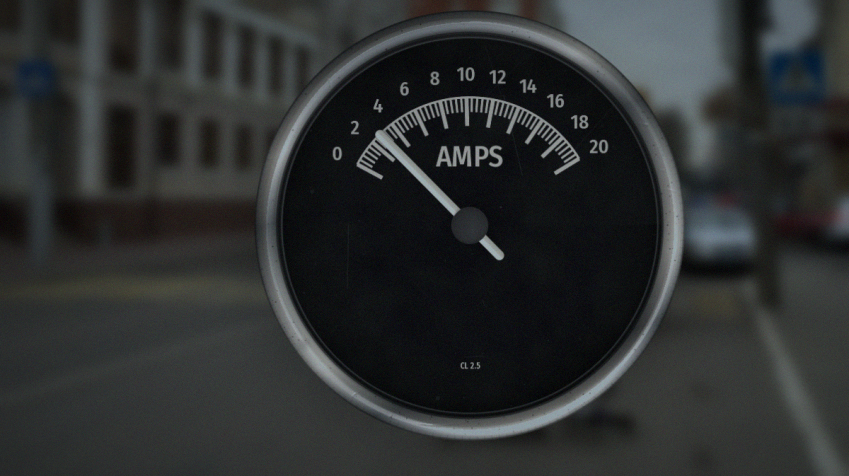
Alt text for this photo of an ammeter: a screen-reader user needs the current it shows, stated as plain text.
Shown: 2.8 A
